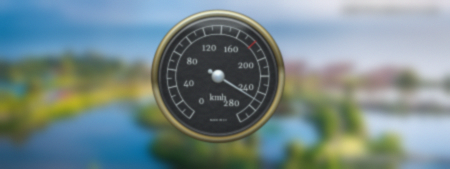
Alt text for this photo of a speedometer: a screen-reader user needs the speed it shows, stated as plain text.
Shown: 250 km/h
